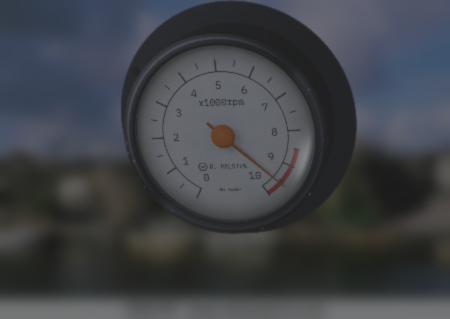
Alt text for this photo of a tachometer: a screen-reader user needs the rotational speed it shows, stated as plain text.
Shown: 9500 rpm
